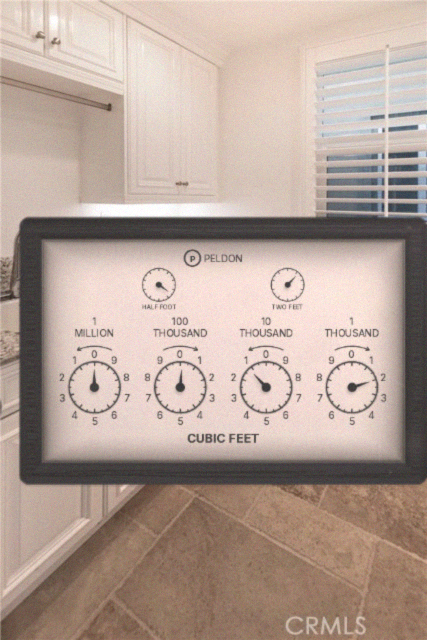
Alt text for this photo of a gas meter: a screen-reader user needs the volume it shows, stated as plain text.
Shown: 1200 ft³
